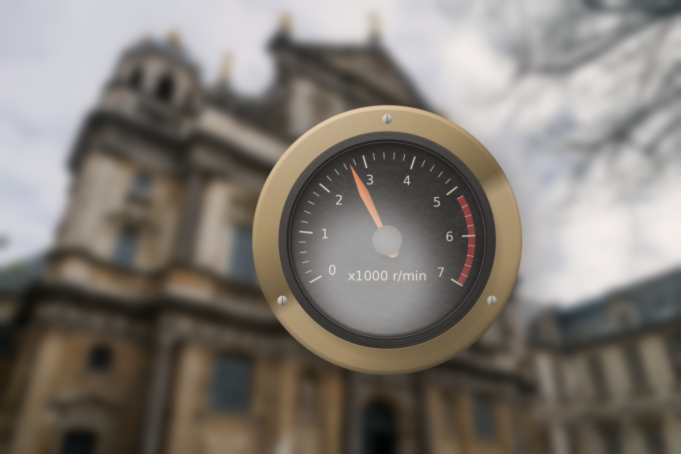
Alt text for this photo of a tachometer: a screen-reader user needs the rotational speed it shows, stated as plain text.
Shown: 2700 rpm
